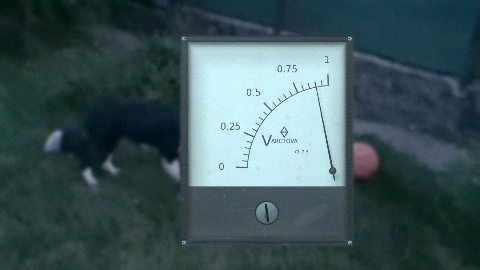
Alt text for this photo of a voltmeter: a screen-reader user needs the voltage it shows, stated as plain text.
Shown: 0.9 V
